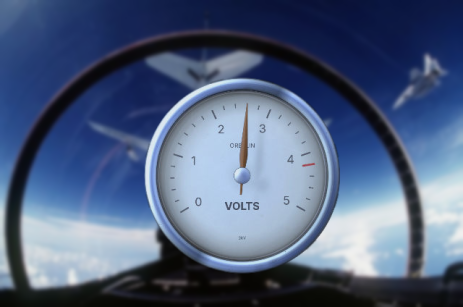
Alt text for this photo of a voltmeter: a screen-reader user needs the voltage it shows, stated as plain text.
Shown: 2.6 V
